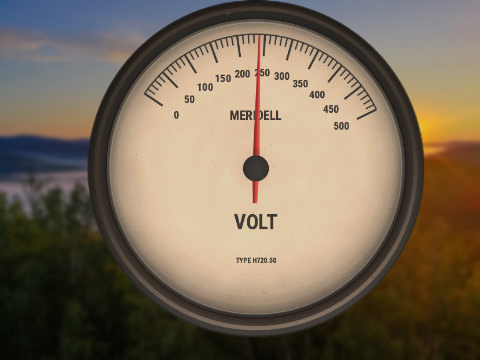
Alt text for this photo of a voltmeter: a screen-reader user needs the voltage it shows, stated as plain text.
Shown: 240 V
